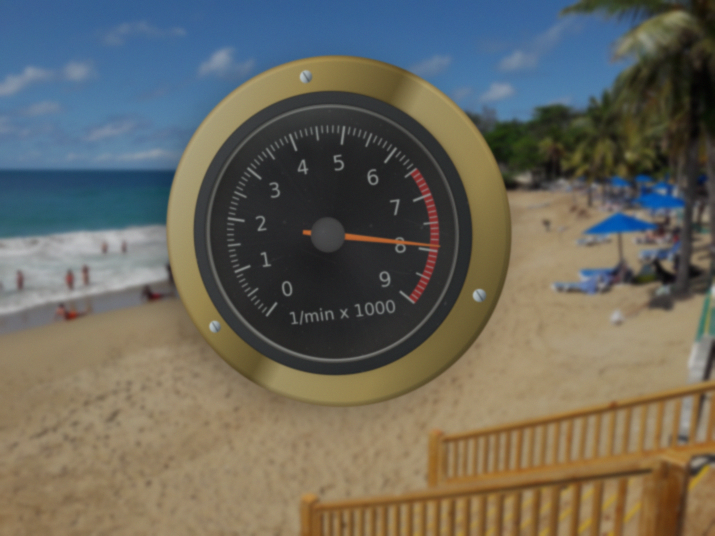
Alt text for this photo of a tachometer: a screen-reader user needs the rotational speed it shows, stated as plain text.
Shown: 7900 rpm
